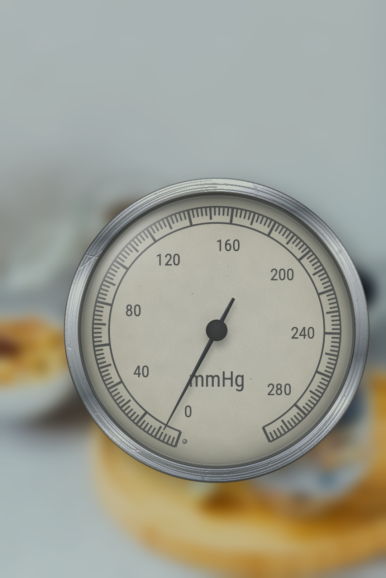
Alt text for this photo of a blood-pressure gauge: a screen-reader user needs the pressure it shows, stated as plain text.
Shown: 8 mmHg
